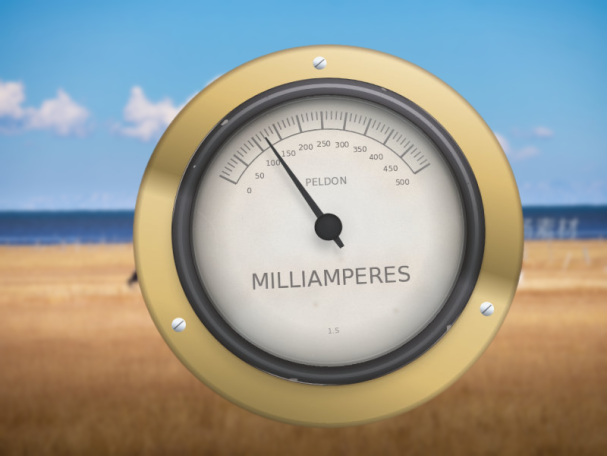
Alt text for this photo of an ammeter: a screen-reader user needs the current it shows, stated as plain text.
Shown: 120 mA
